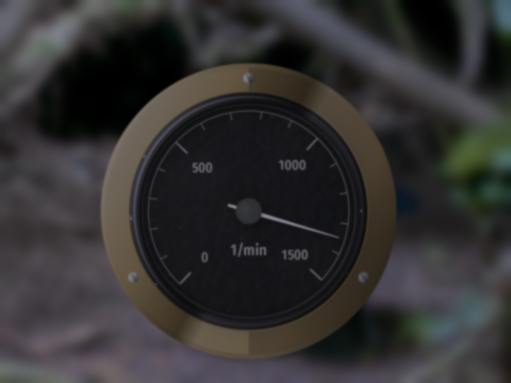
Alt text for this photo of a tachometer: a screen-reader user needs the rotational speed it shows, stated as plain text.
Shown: 1350 rpm
